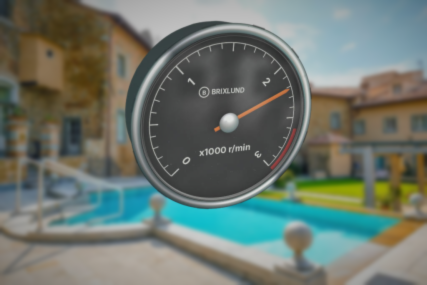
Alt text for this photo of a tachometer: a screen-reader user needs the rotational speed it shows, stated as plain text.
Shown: 2200 rpm
